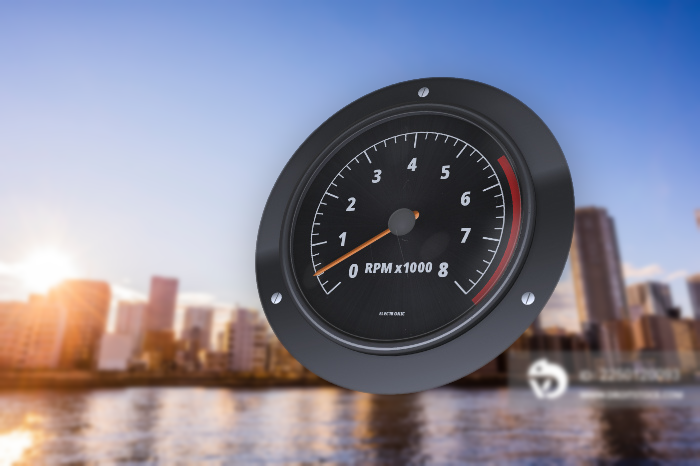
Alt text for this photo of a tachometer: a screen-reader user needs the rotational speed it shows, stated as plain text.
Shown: 400 rpm
